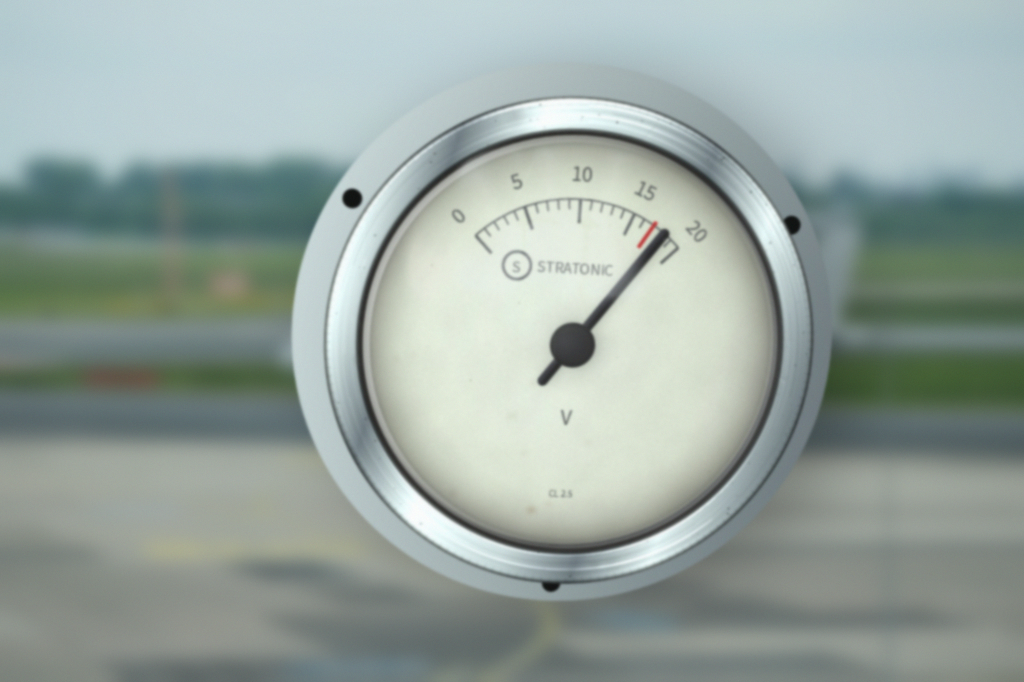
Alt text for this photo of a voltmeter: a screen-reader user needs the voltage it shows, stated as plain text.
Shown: 18 V
